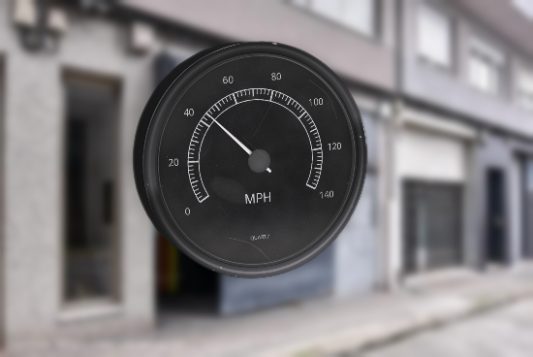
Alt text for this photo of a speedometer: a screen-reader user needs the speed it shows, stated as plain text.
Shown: 44 mph
